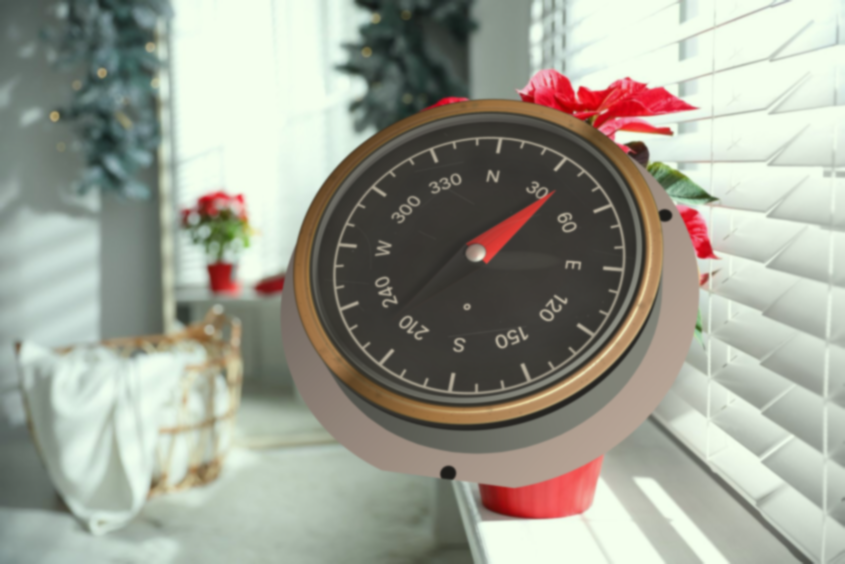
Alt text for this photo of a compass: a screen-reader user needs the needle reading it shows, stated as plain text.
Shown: 40 °
